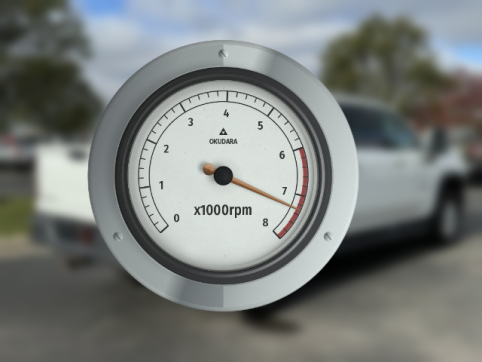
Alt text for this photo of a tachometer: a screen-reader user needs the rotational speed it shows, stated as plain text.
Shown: 7300 rpm
